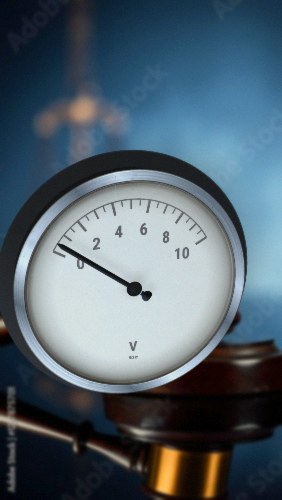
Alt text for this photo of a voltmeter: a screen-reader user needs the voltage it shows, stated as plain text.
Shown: 0.5 V
